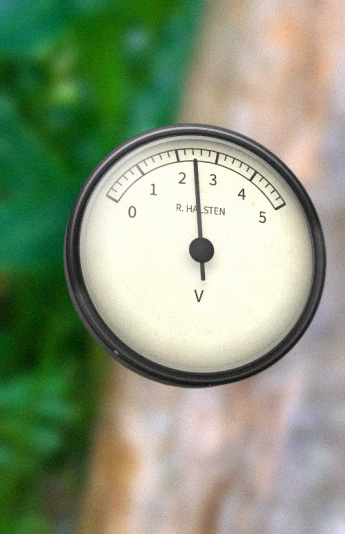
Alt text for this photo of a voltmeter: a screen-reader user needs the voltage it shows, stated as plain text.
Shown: 2.4 V
